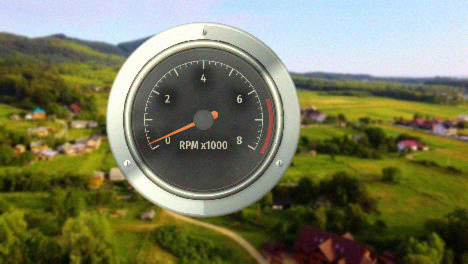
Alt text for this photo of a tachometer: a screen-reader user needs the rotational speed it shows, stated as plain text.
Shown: 200 rpm
